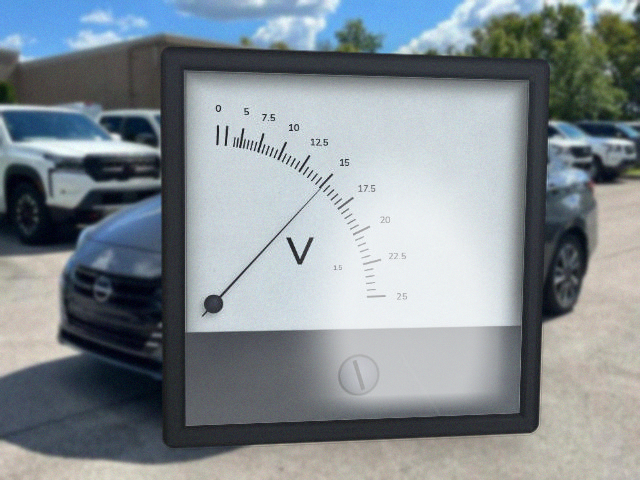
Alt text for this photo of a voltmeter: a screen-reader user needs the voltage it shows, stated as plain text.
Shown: 15 V
